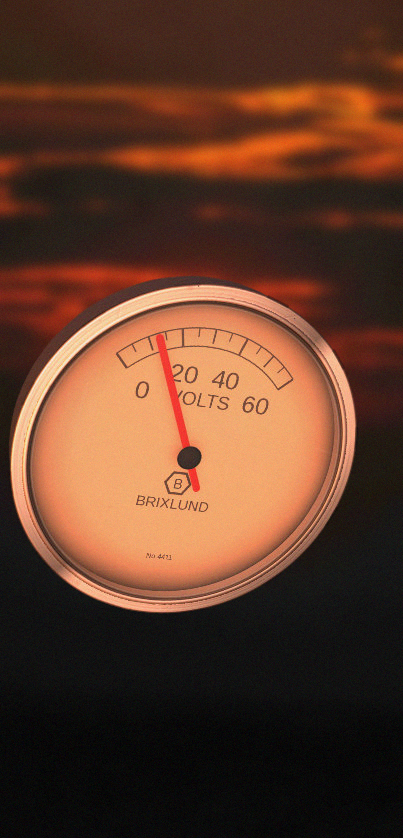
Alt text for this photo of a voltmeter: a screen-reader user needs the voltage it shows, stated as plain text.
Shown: 12.5 V
